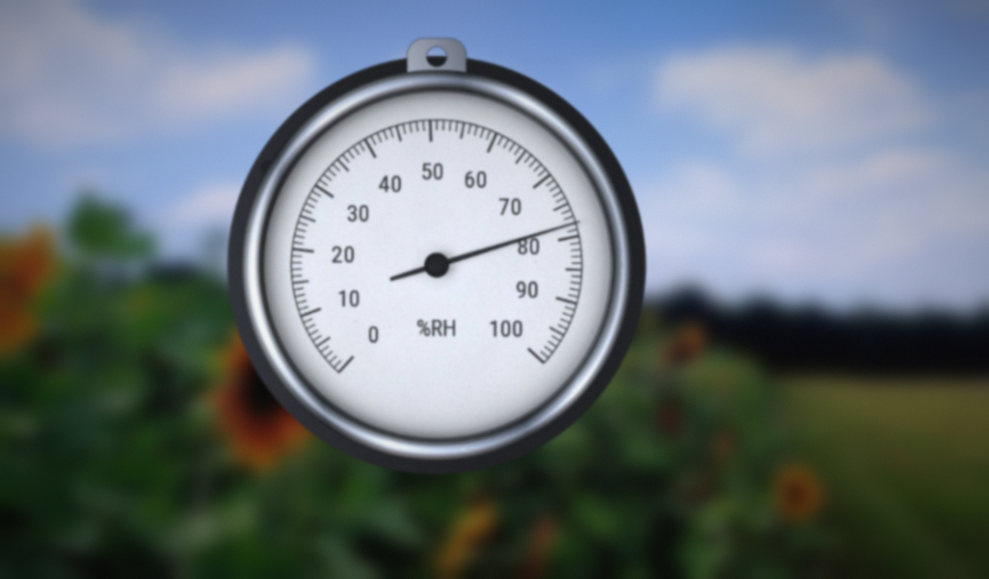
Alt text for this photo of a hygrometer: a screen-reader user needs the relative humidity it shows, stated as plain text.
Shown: 78 %
